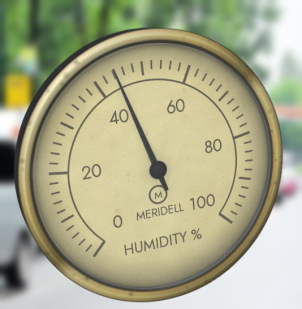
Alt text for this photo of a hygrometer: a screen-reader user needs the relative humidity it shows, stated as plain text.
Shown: 44 %
